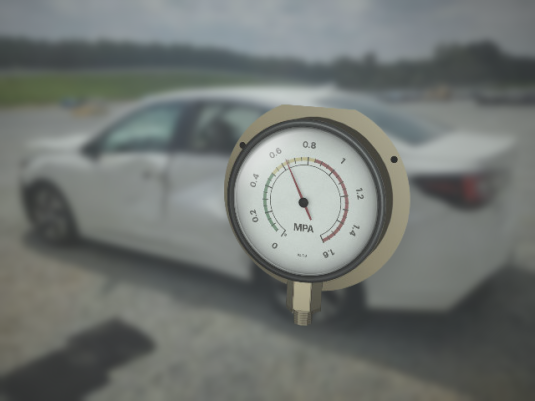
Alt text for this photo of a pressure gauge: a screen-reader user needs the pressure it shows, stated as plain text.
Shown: 0.65 MPa
